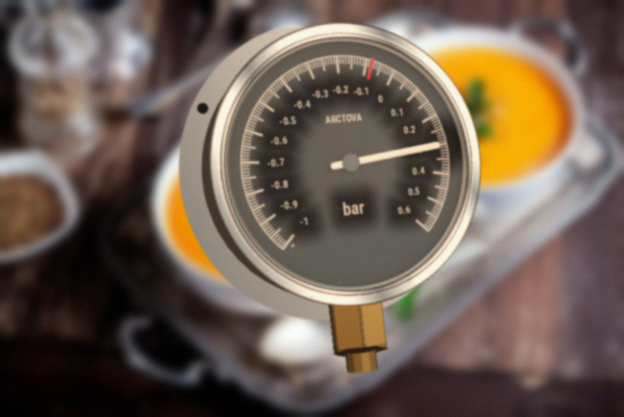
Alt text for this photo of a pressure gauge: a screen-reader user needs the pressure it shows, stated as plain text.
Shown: 0.3 bar
